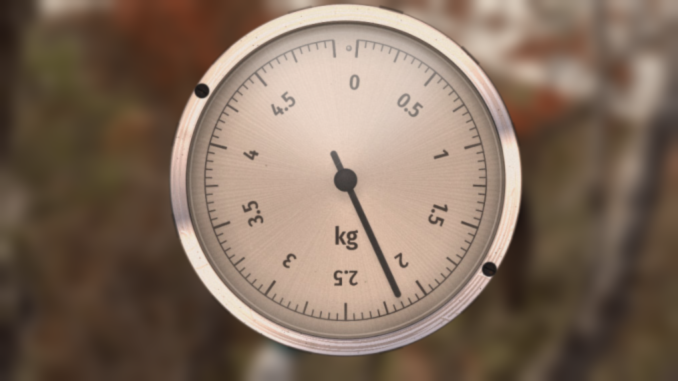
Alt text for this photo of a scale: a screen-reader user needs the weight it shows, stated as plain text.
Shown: 2.15 kg
